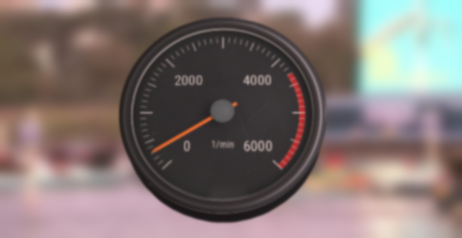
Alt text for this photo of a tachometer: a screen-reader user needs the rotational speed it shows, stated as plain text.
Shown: 300 rpm
